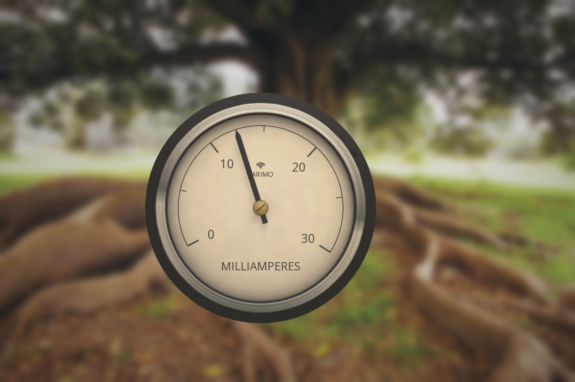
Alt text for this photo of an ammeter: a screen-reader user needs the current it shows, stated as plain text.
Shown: 12.5 mA
